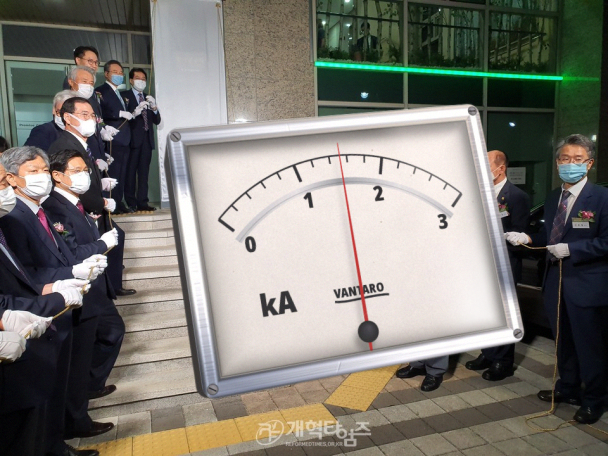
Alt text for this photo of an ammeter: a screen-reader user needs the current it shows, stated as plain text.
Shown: 1.5 kA
